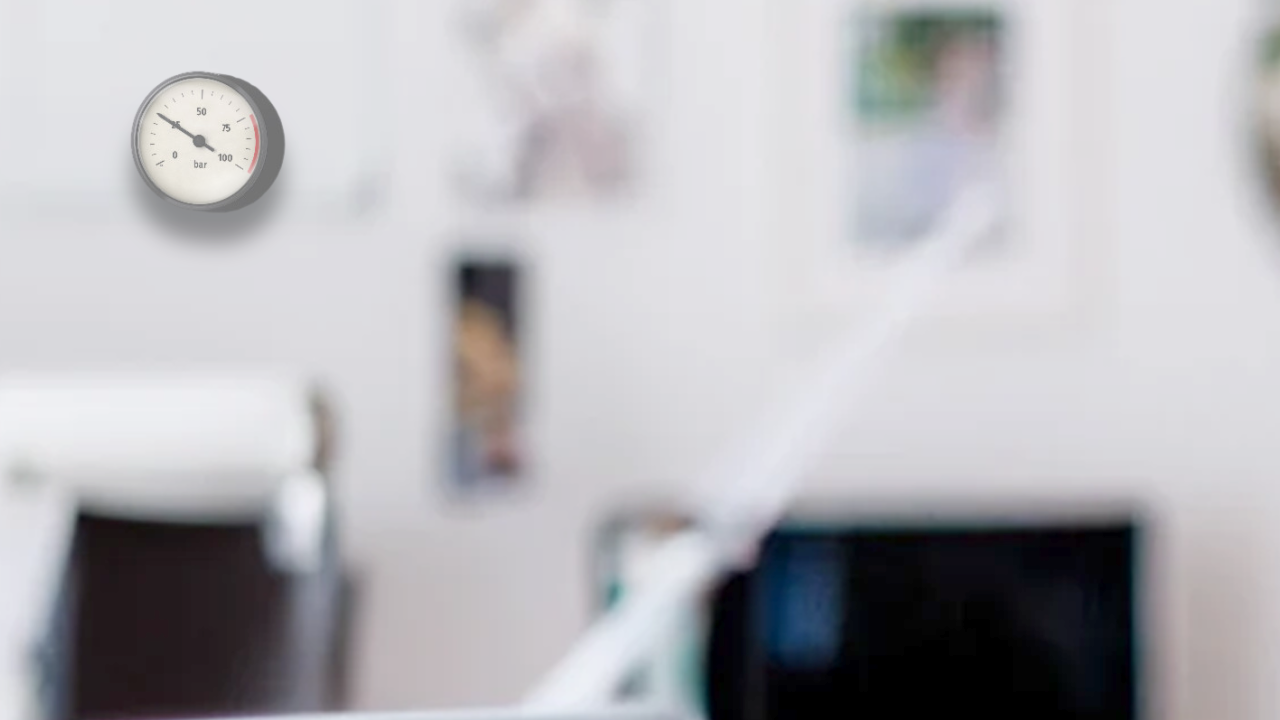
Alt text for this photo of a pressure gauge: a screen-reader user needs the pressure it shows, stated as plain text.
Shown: 25 bar
